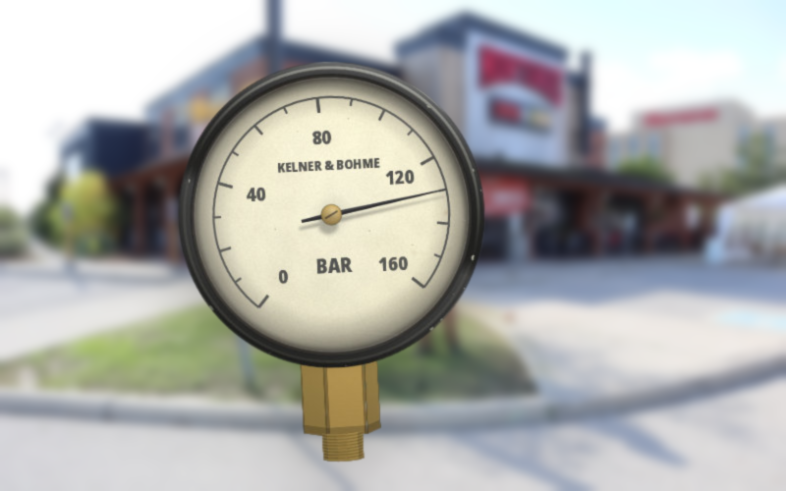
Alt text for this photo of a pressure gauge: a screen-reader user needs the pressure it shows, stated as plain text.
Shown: 130 bar
